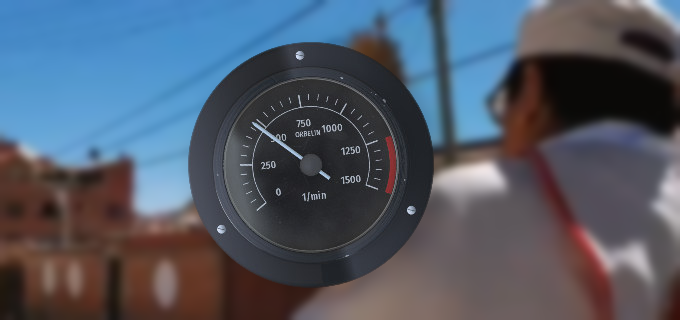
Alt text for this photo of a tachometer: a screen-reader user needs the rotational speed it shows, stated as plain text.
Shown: 475 rpm
